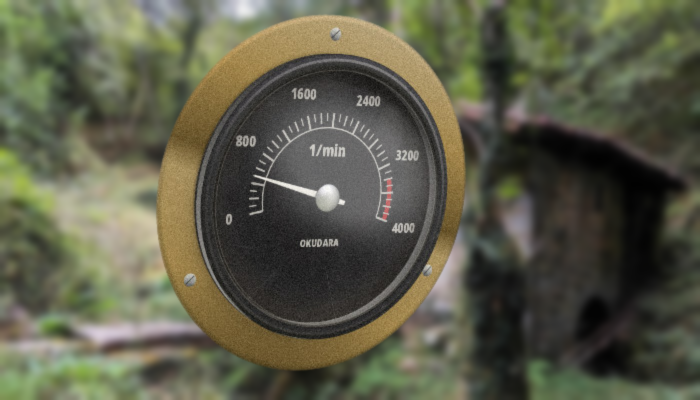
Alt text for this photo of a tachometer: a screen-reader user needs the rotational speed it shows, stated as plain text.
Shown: 500 rpm
